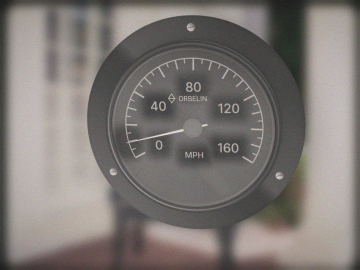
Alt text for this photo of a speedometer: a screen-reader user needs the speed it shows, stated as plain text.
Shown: 10 mph
